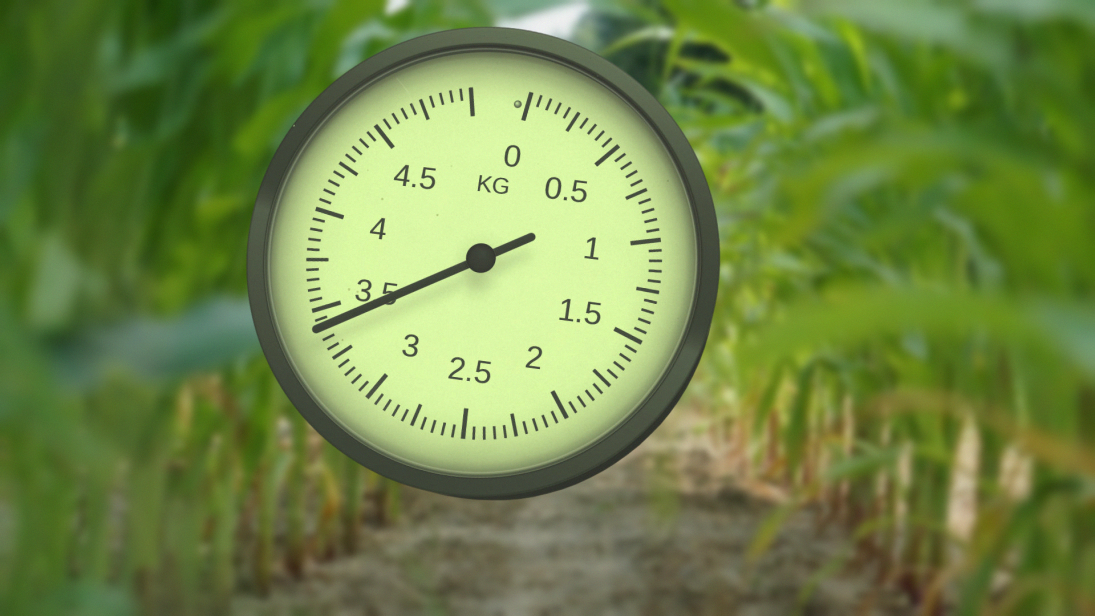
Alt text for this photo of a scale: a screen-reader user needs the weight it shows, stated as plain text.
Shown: 3.4 kg
